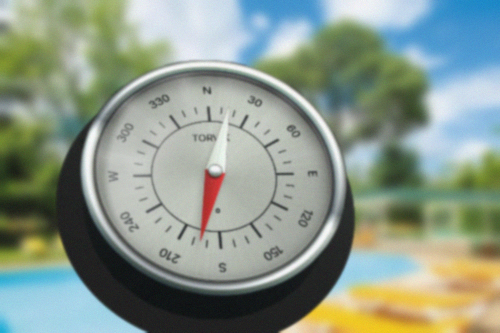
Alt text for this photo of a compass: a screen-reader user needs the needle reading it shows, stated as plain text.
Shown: 195 °
